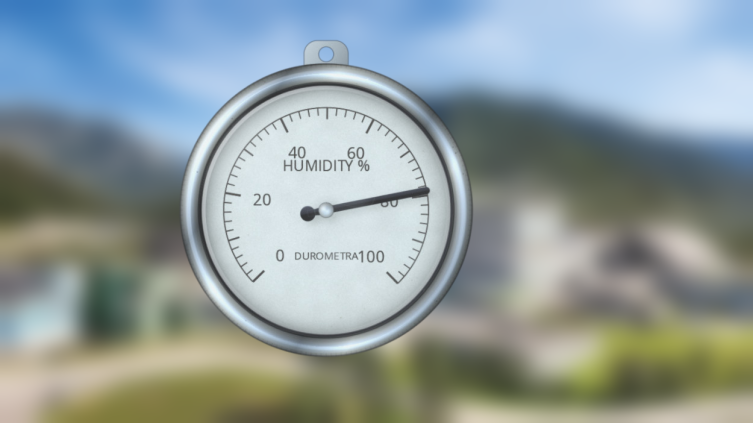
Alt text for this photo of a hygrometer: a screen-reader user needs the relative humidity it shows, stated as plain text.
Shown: 79 %
